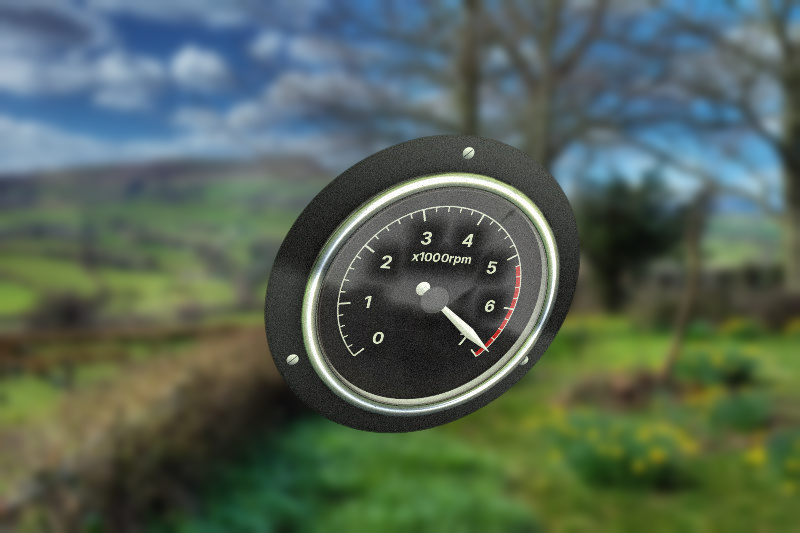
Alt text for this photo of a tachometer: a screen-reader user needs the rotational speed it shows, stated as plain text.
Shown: 6800 rpm
